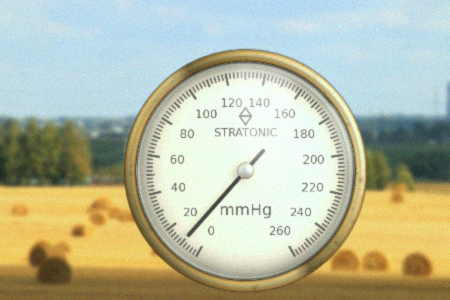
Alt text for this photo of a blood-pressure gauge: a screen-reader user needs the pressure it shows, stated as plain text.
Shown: 10 mmHg
